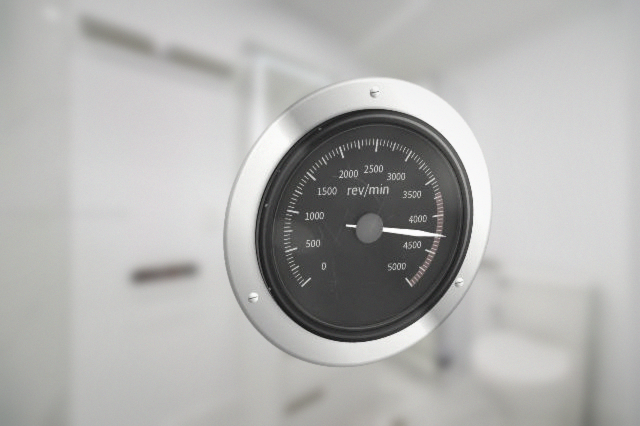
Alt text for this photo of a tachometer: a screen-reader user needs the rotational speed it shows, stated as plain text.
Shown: 4250 rpm
